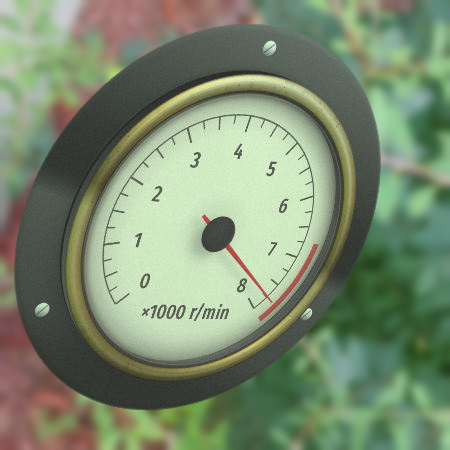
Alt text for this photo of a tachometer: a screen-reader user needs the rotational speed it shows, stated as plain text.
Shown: 7750 rpm
